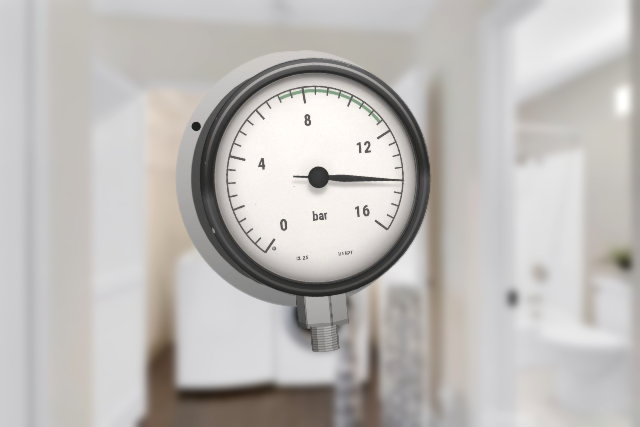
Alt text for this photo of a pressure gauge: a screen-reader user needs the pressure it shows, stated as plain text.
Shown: 14 bar
